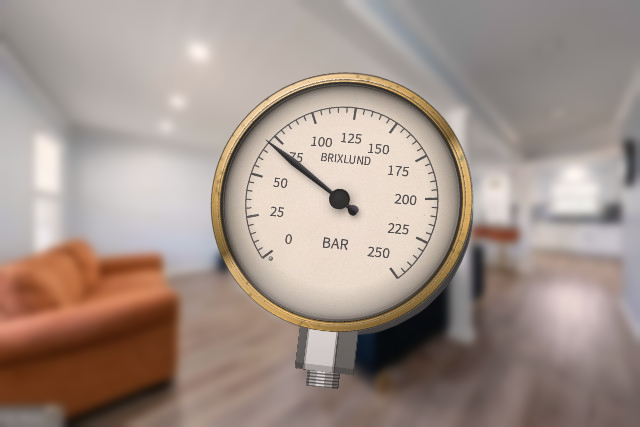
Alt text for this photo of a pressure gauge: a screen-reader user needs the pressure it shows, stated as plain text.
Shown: 70 bar
